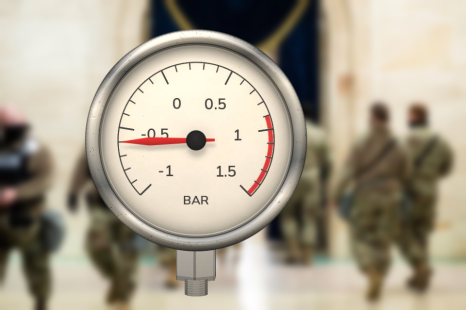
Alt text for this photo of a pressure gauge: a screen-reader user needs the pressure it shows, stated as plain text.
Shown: -0.6 bar
